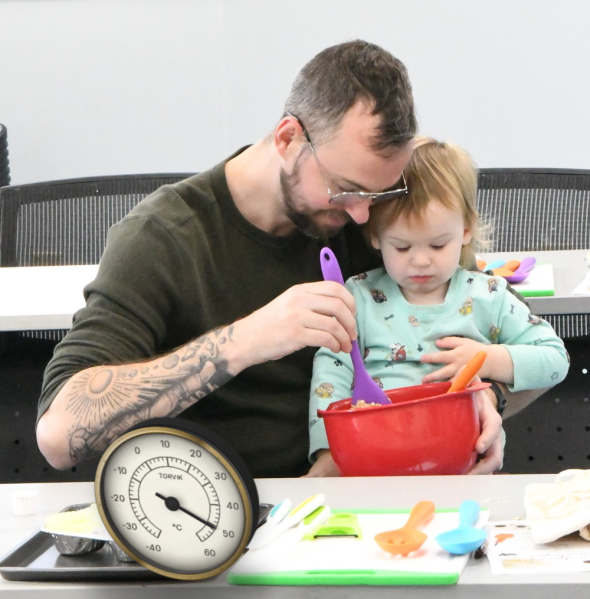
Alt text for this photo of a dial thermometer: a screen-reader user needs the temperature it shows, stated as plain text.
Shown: 50 °C
